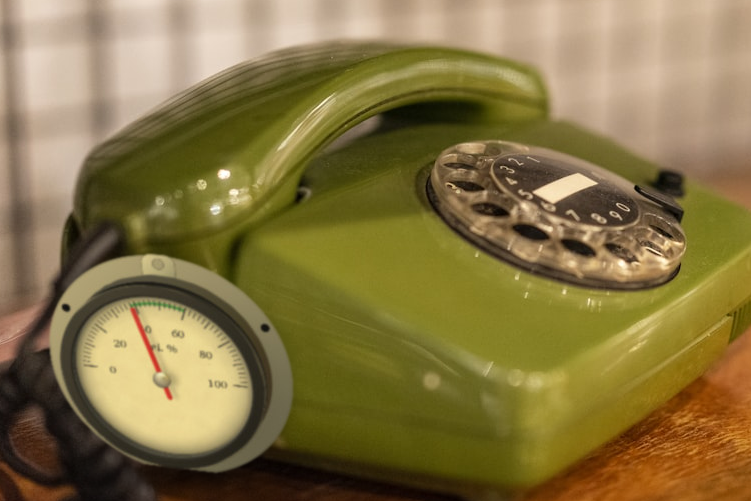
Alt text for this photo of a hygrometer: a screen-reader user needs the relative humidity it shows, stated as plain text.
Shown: 40 %
